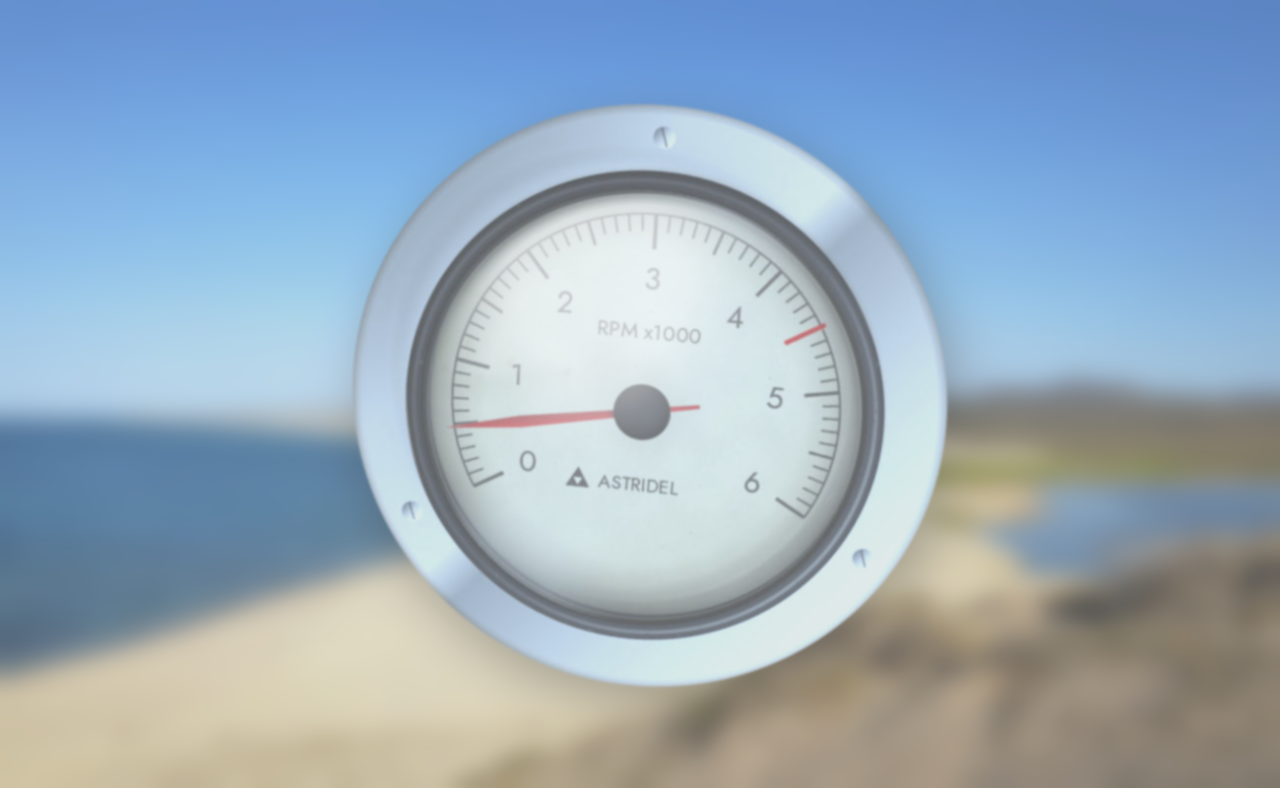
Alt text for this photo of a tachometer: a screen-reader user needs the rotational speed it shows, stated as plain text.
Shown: 500 rpm
